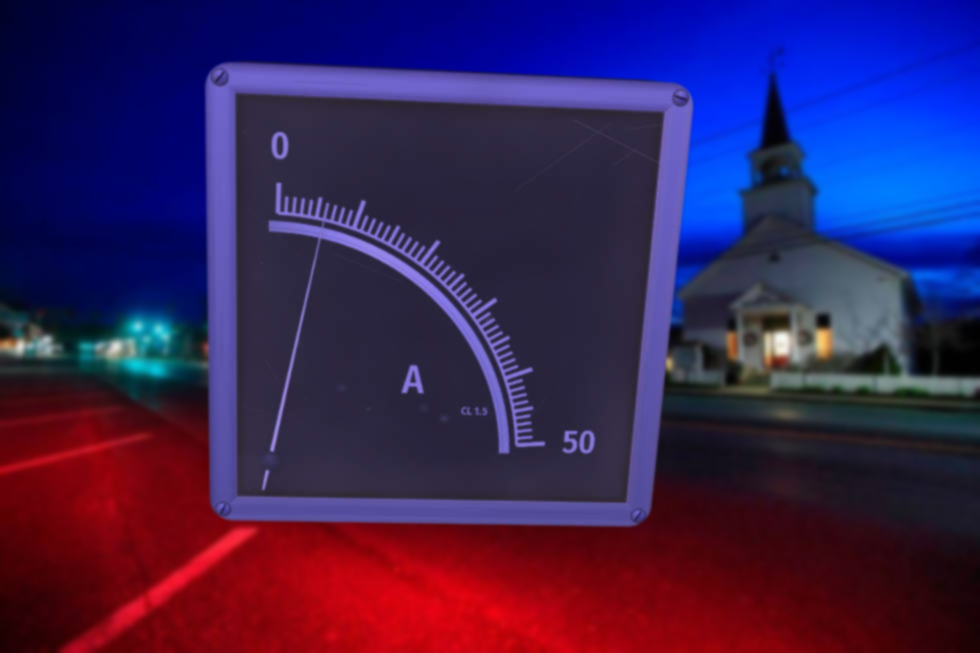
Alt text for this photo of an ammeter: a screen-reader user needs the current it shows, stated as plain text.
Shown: 6 A
